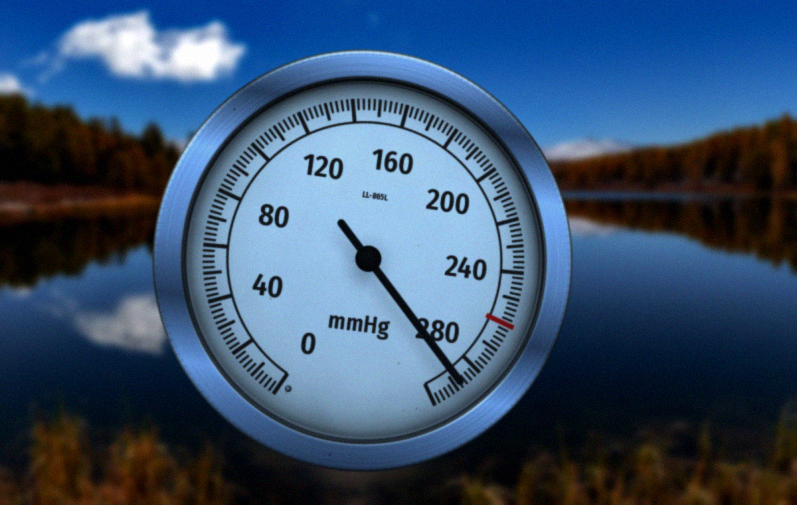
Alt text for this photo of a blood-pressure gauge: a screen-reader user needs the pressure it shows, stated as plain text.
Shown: 288 mmHg
